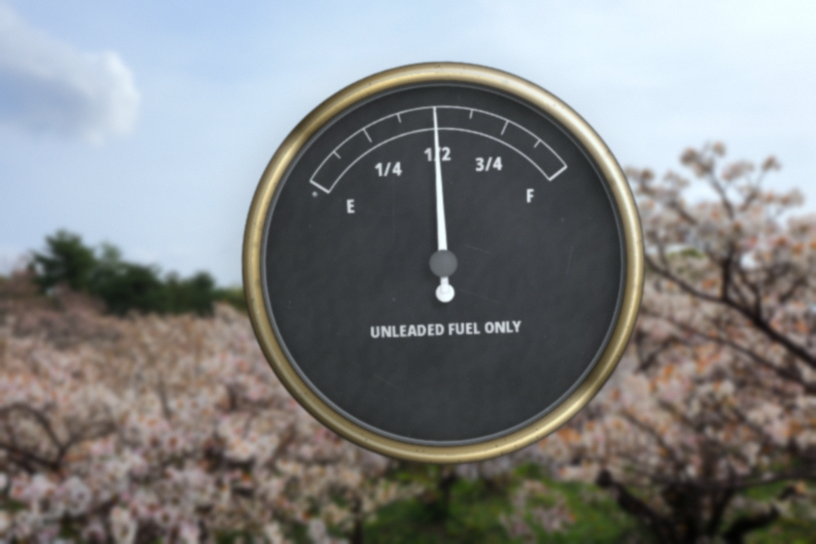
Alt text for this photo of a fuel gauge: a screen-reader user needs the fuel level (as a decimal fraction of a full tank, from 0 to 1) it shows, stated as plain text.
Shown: 0.5
